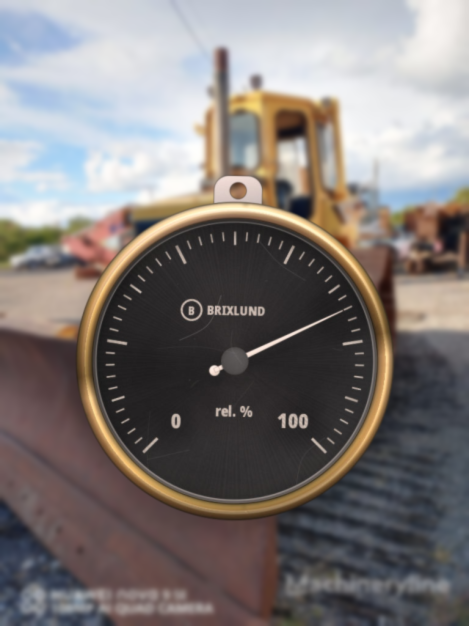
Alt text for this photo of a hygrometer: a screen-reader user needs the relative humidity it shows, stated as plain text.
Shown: 74 %
